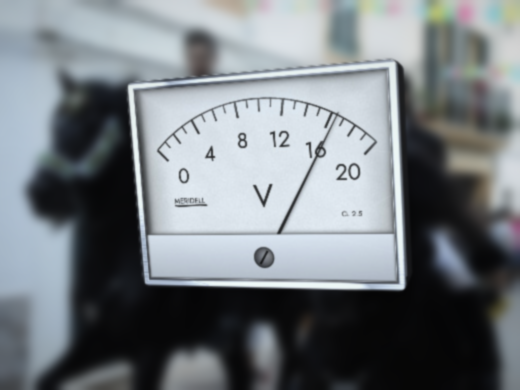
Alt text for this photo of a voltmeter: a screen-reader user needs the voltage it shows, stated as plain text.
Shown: 16.5 V
